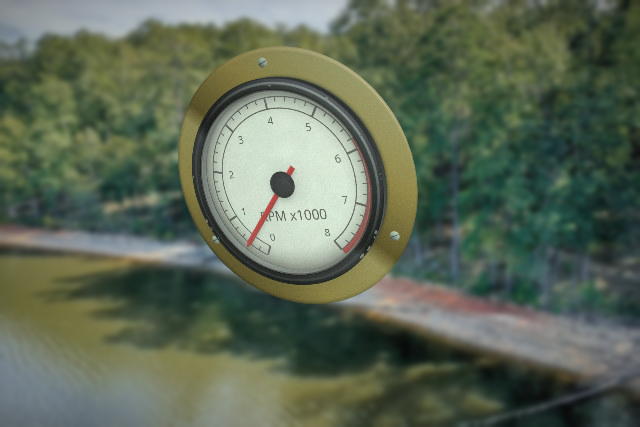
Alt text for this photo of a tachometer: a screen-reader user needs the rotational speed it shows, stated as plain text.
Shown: 400 rpm
